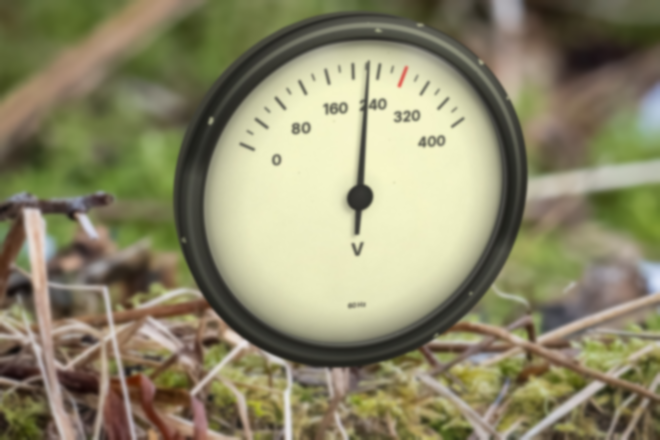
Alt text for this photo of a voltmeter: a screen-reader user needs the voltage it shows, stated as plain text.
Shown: 220 V
